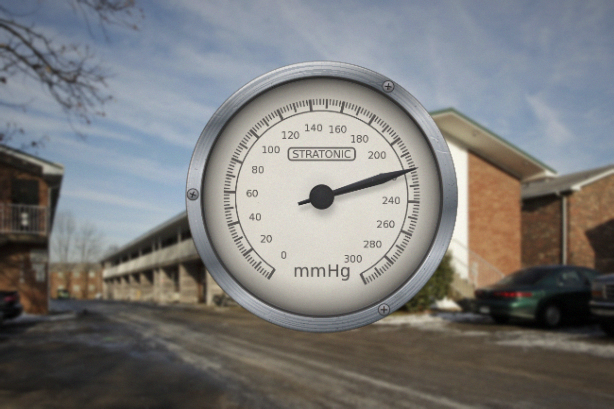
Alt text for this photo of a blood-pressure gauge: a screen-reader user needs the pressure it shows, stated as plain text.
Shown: 220 mmHg
